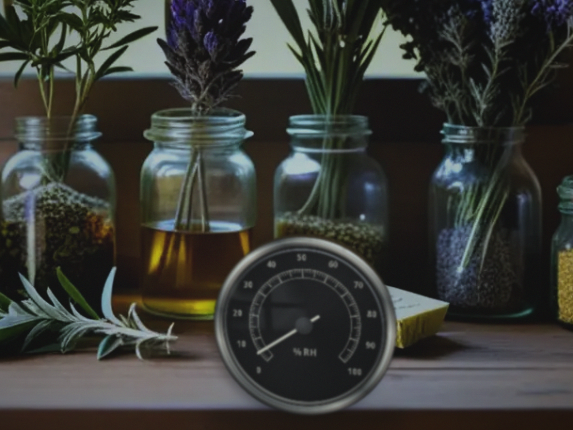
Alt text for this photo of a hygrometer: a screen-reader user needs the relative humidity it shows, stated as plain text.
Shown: 5 %
